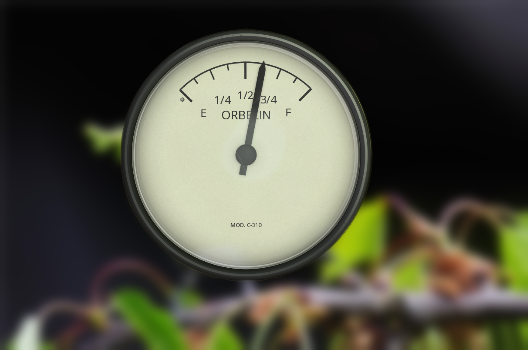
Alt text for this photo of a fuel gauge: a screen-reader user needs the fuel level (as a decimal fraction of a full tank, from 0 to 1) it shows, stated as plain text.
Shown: 0.625
